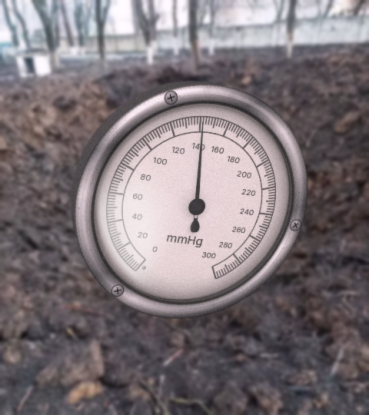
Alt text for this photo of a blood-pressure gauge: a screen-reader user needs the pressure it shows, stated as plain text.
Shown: 140 mmHg
